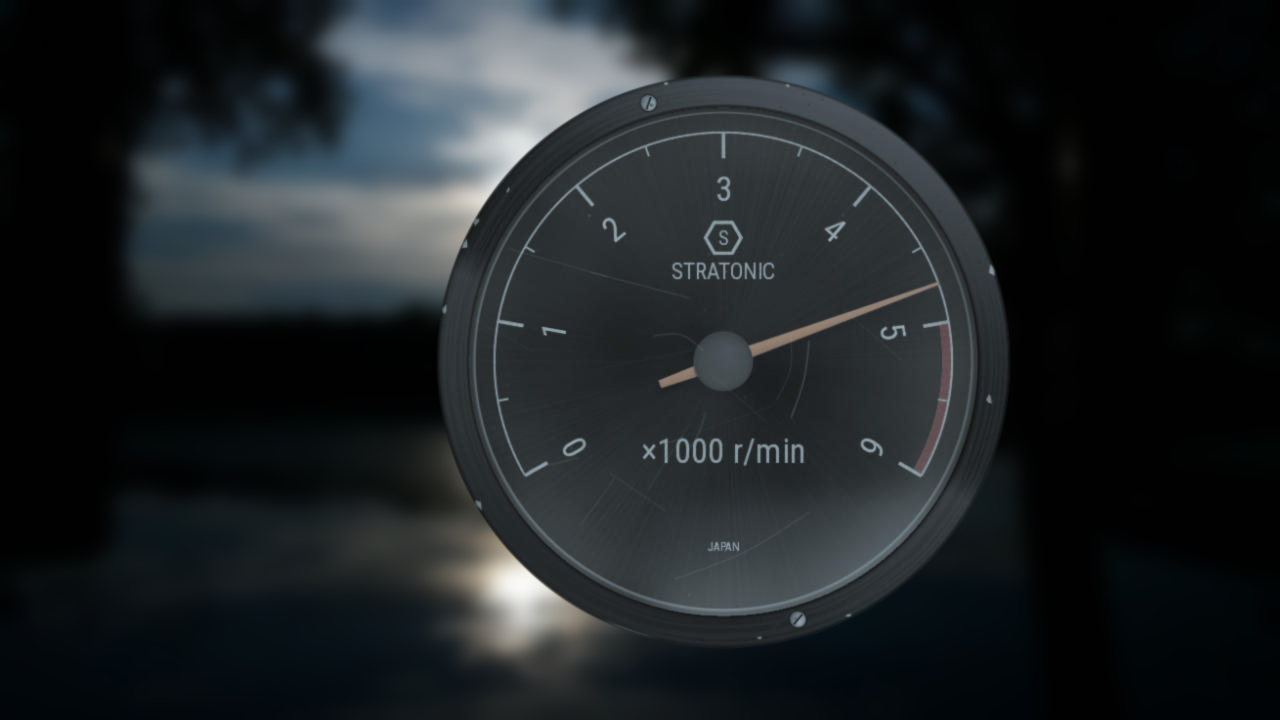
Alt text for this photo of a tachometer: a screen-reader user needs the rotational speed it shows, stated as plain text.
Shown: 4750 rpm
